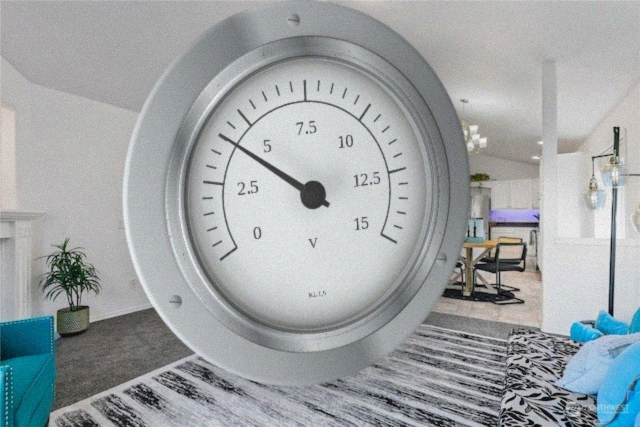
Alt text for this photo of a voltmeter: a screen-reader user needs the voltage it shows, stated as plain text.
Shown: 4 V
